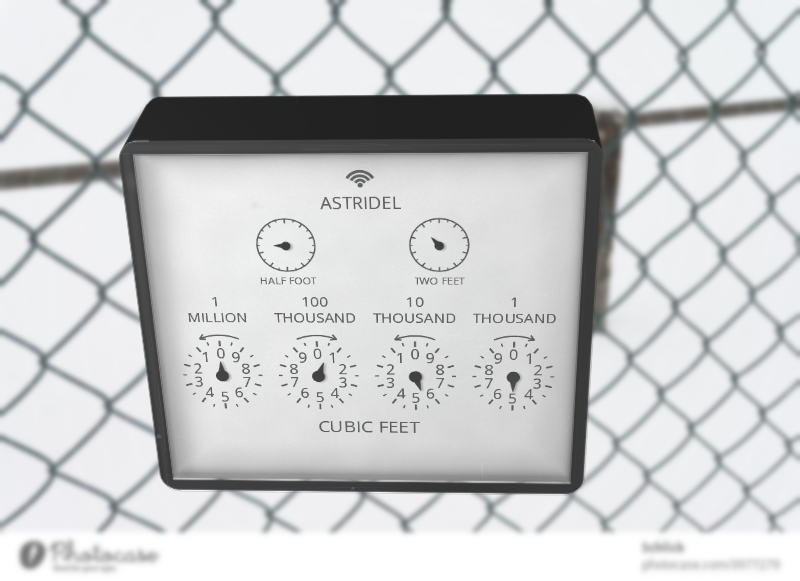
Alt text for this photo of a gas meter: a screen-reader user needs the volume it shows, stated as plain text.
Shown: 5500 ft³
